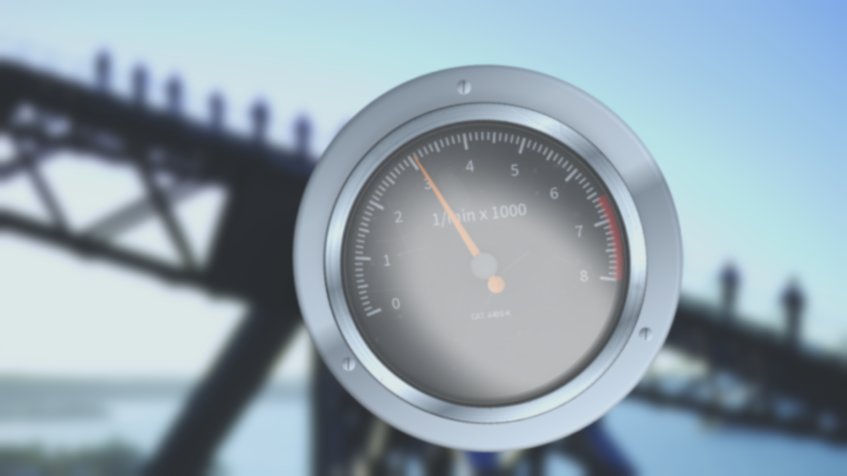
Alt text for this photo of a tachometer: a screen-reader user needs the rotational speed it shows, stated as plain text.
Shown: 3100 rpm
